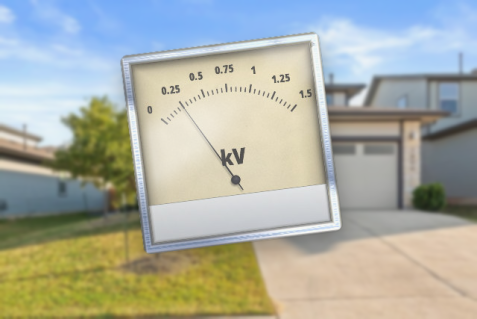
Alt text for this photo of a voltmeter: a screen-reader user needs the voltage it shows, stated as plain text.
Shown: 0.25 kV
